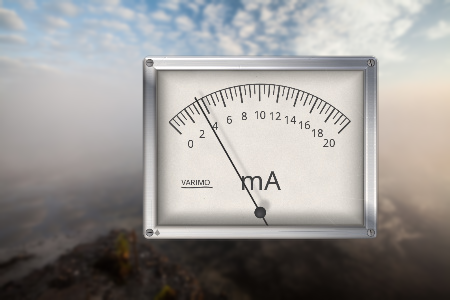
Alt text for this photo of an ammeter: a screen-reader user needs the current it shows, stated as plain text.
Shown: 3.5 mA
